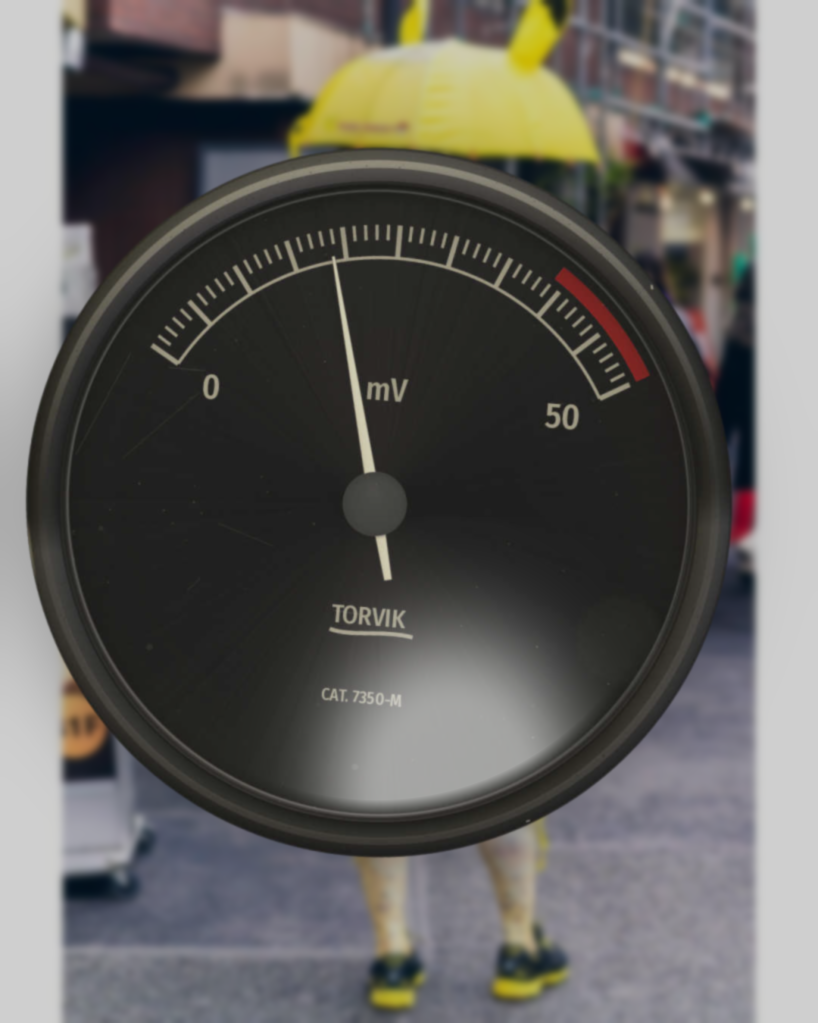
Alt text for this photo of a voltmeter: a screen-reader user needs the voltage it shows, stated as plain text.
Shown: 19 mV
